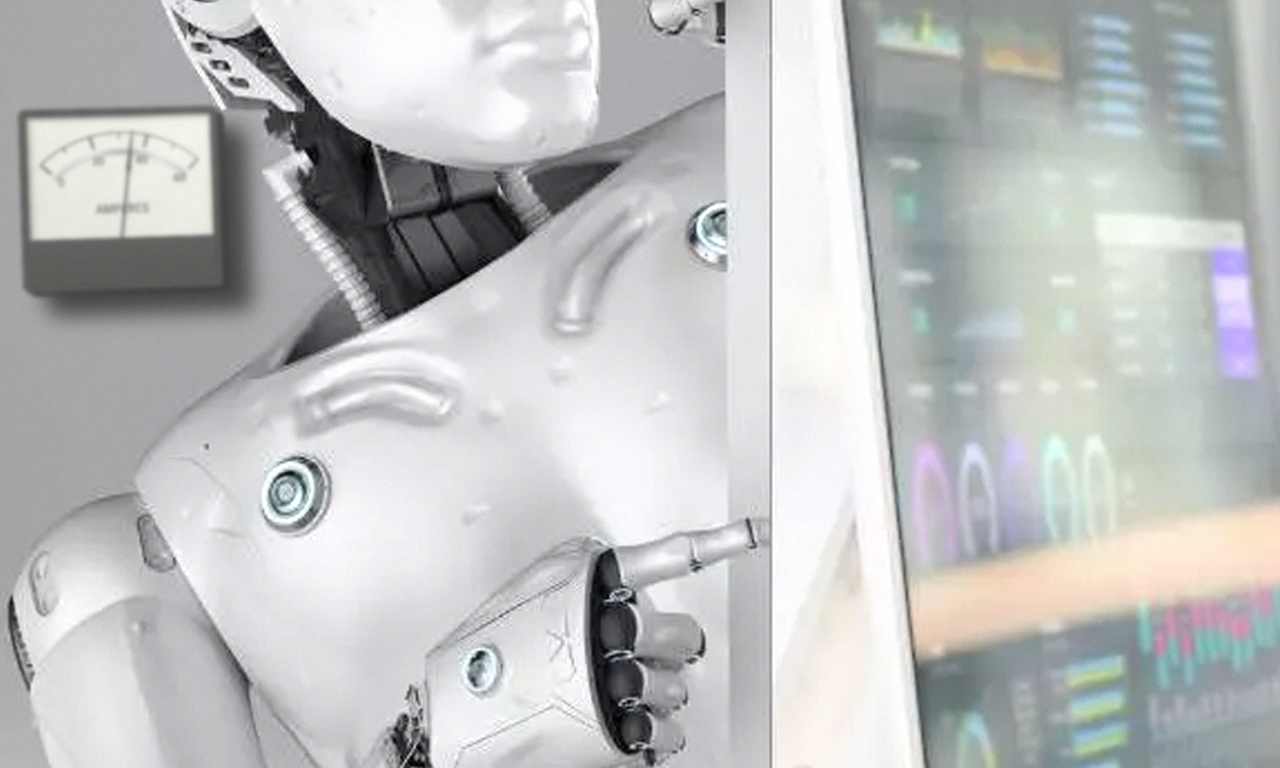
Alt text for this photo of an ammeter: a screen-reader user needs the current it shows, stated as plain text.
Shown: 35 A
